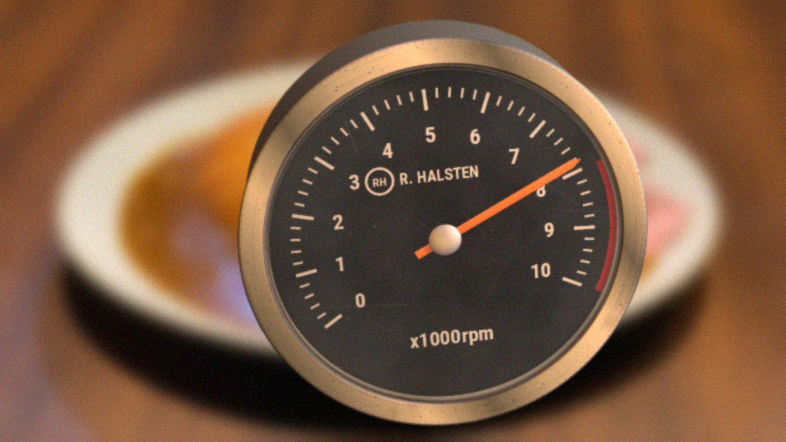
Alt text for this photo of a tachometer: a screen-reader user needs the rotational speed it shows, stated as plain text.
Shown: 7800 rpm
